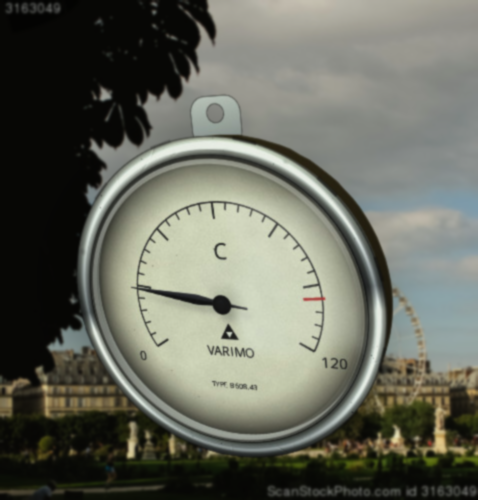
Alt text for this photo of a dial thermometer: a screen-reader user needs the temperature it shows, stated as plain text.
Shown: 20 °C
